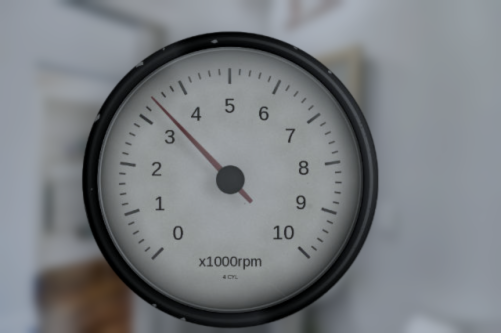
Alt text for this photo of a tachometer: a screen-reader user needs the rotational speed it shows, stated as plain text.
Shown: 3400 rpm
